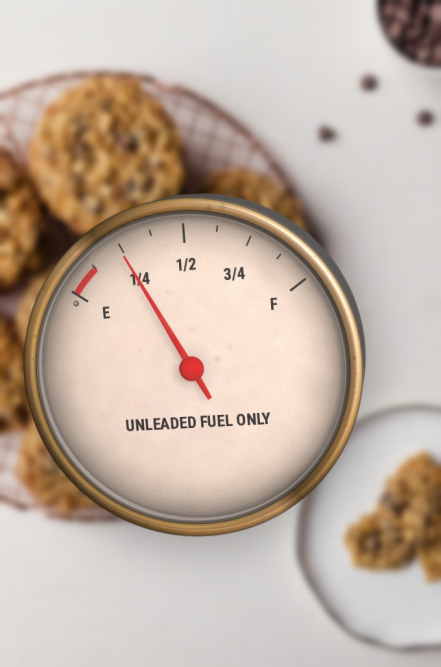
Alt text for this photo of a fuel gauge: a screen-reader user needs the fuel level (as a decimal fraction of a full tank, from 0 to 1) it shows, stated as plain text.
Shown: 0.25
